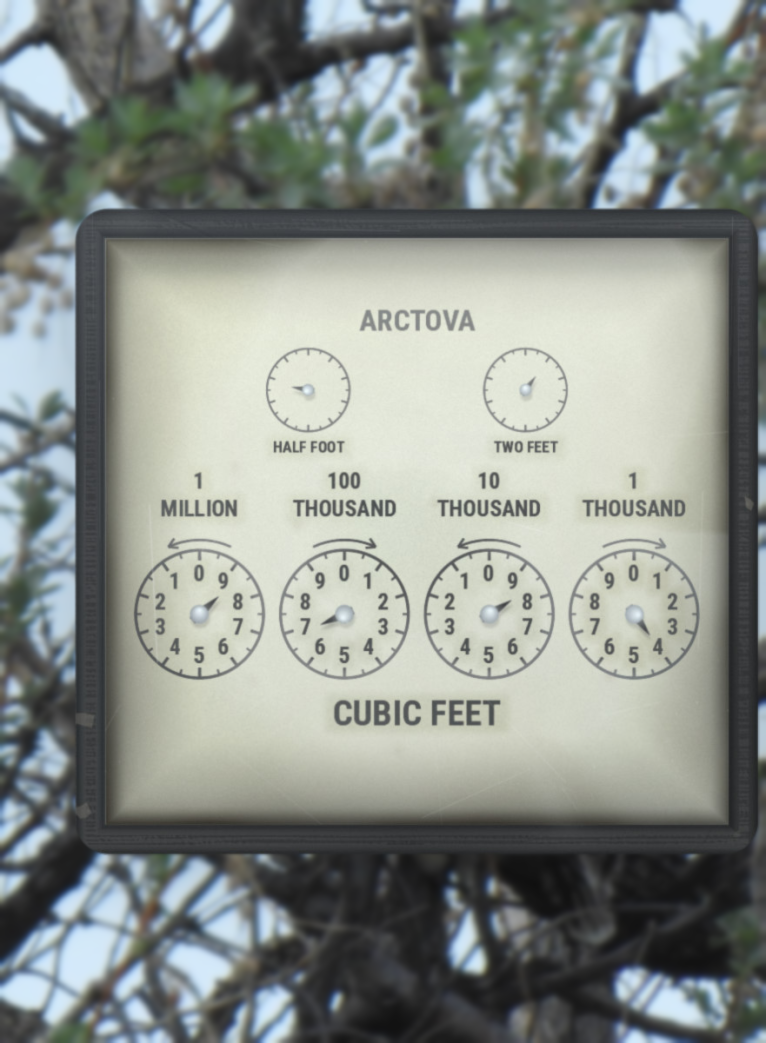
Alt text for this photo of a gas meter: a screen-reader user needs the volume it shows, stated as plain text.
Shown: 868400 ft³
